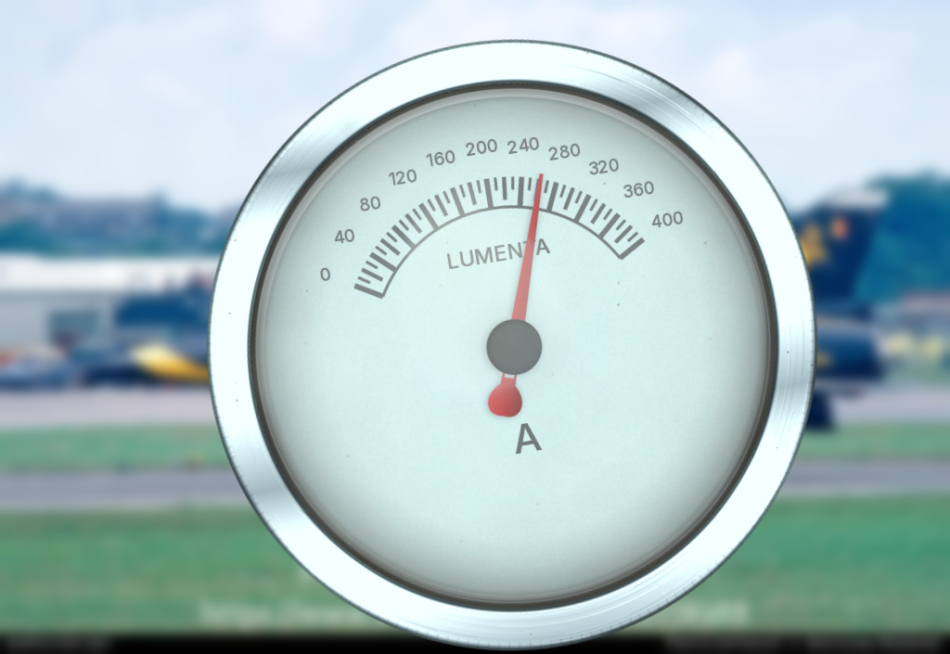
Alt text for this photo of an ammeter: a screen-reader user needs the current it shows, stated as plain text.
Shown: 260 A
